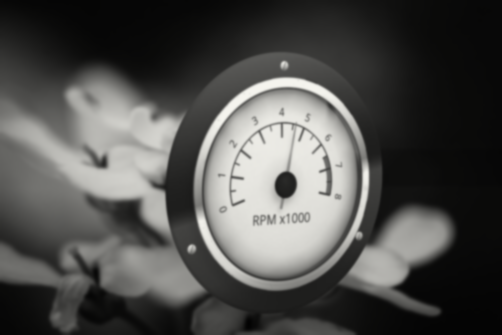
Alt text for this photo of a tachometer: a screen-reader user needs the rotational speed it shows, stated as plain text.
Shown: 4500 rpm
